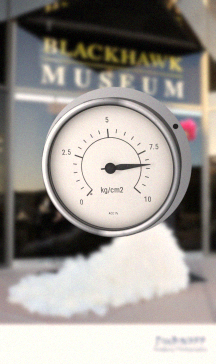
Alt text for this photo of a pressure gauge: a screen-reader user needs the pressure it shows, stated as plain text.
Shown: 8.25 kg/cm²
